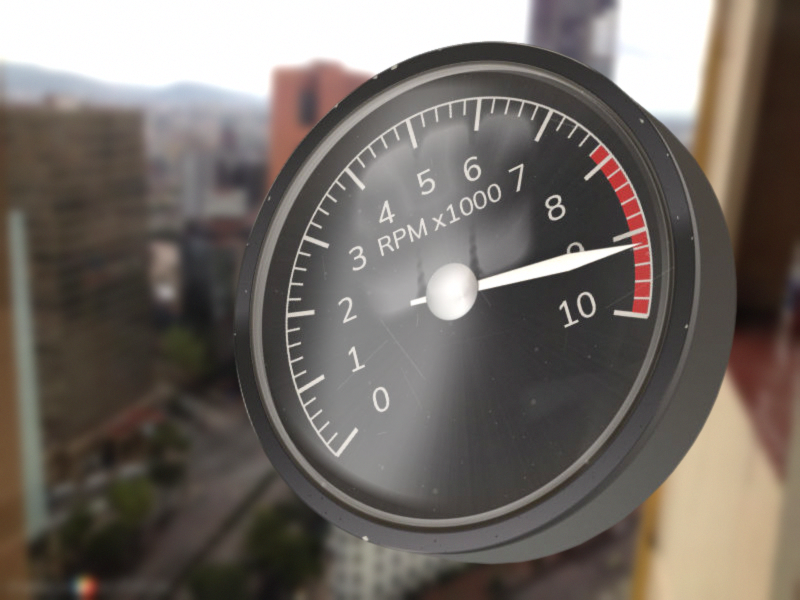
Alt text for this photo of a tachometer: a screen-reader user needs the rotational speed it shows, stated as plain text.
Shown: 9200 rpm
